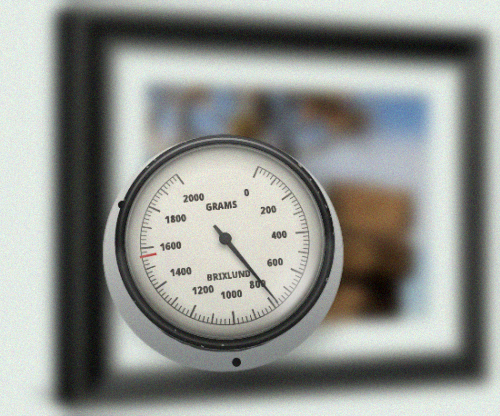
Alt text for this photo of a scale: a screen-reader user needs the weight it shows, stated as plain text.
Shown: 780 g
